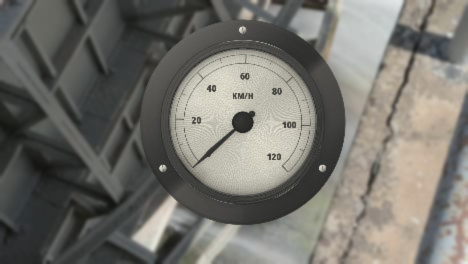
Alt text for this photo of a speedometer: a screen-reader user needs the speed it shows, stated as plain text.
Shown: 0 km/h
